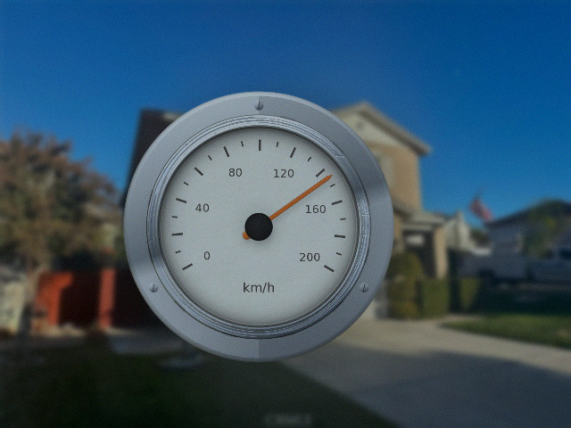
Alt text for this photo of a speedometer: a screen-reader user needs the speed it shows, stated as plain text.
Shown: 145 km/h
